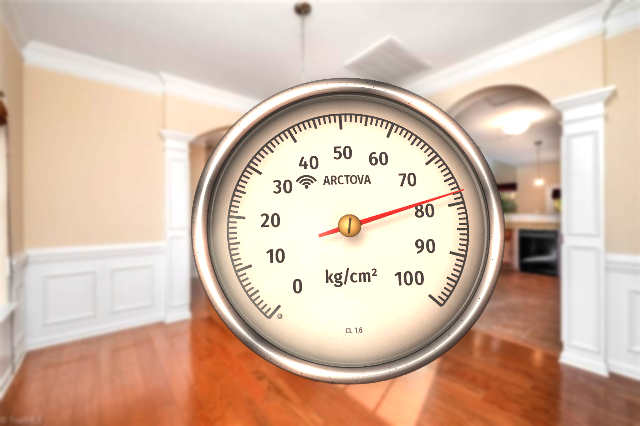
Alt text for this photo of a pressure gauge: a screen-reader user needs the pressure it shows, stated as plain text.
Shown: 78 kg/cm²
